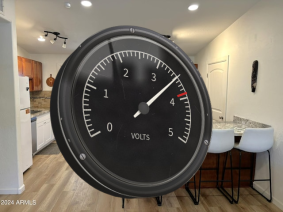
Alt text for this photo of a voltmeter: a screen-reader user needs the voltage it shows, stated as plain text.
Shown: 3.5 V
